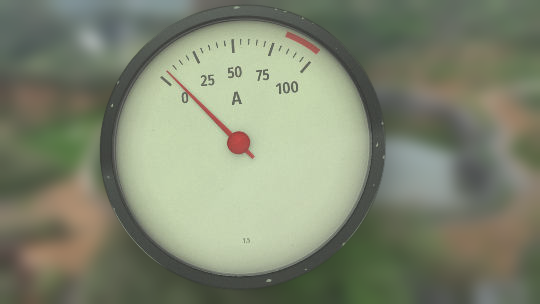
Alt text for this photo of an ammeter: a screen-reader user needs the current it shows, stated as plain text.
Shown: 5 A
